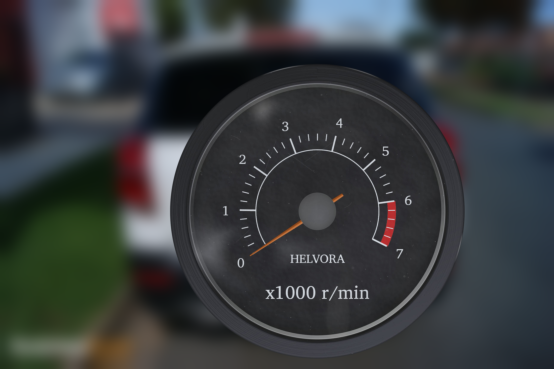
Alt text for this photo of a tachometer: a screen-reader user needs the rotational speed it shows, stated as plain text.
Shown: 0 rpm
